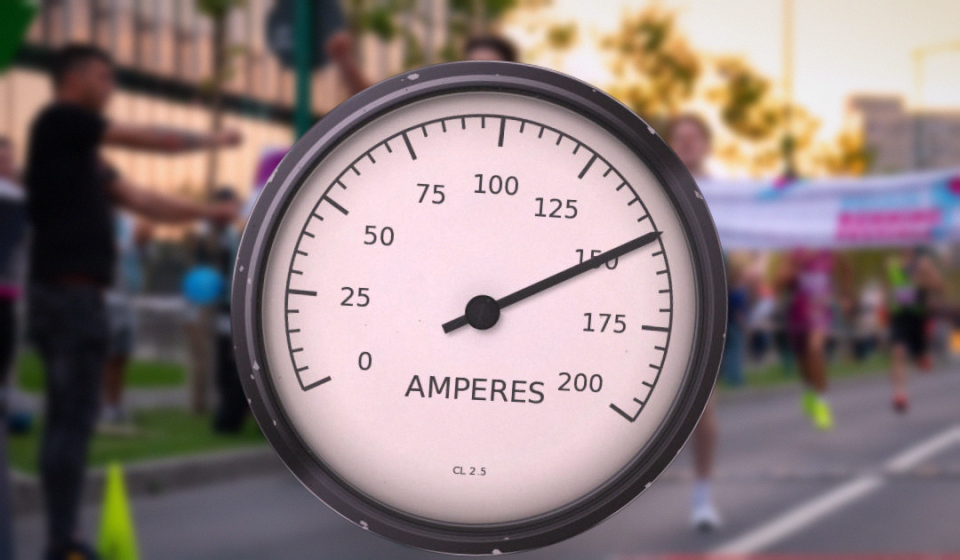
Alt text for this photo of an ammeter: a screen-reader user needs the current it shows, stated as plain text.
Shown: 150 A
